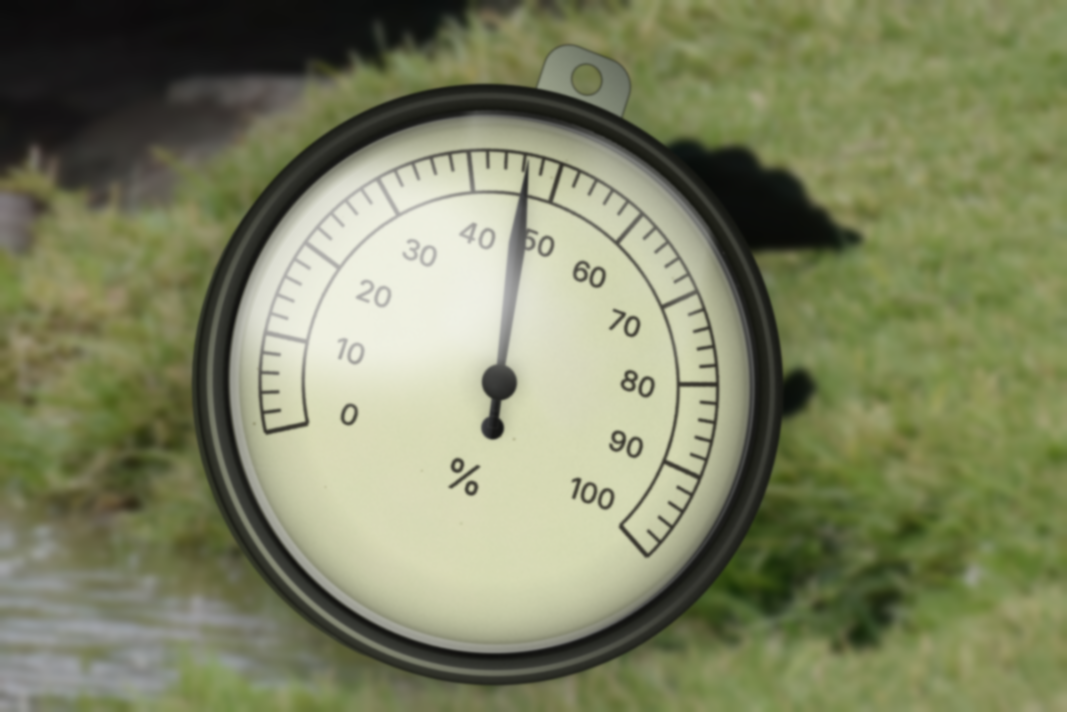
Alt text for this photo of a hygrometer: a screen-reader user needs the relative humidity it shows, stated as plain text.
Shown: 46 %
